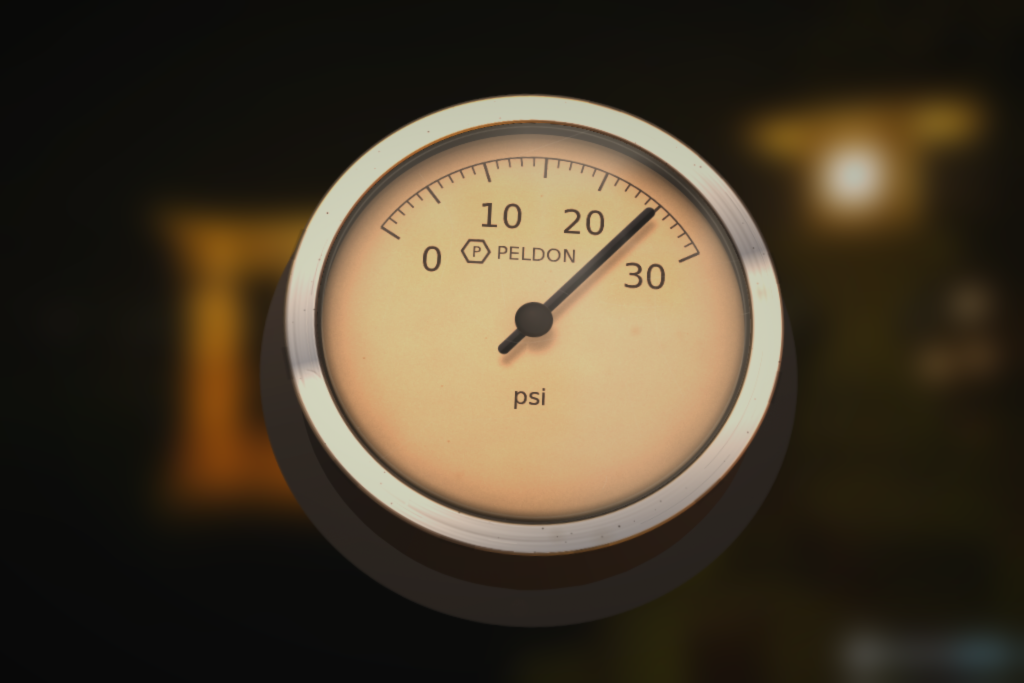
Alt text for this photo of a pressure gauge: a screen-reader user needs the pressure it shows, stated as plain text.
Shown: 25 psi
